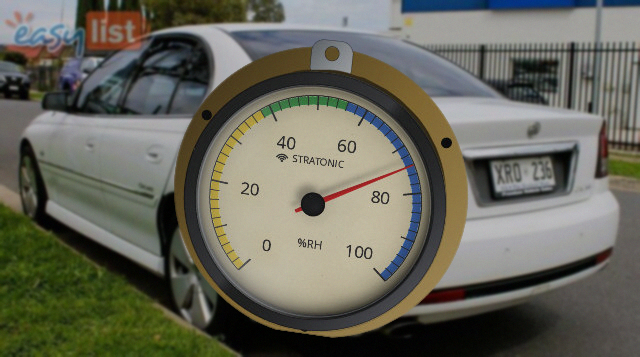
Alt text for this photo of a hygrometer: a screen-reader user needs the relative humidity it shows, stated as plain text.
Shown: 74 %
